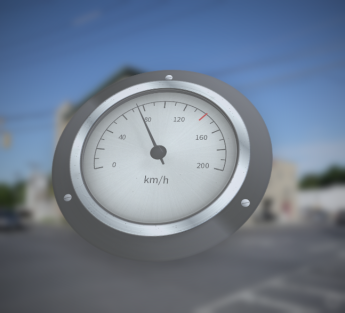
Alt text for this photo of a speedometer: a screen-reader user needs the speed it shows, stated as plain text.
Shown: 75 km/h
